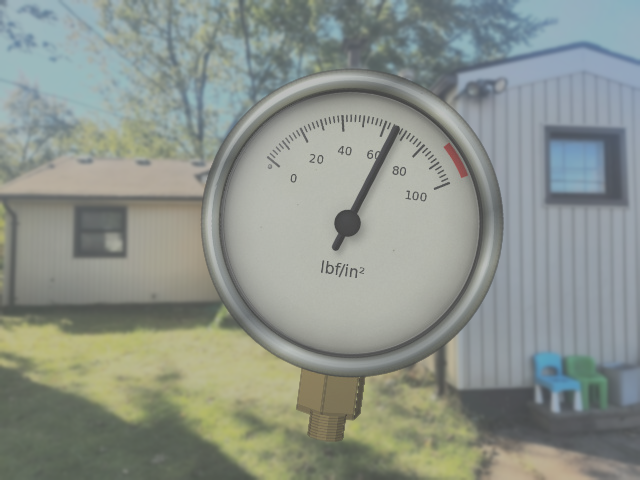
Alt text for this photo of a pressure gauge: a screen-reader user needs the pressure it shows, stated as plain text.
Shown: 66 psi
